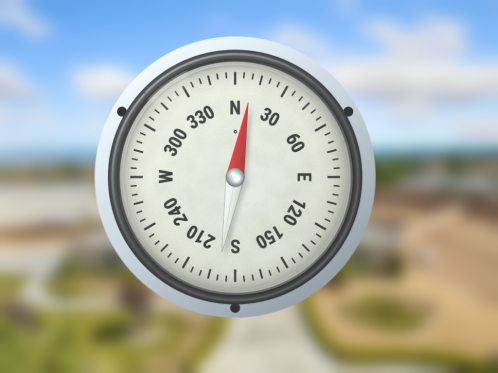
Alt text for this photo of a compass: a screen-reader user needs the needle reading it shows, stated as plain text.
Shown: 10 °
